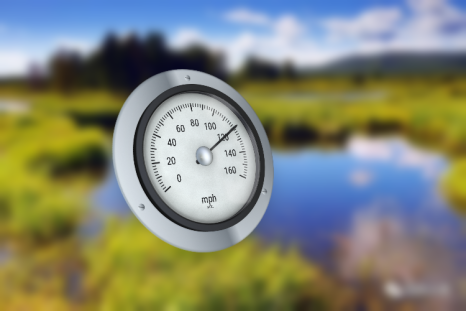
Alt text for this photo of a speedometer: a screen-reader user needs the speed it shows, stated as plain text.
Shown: 120 mph
